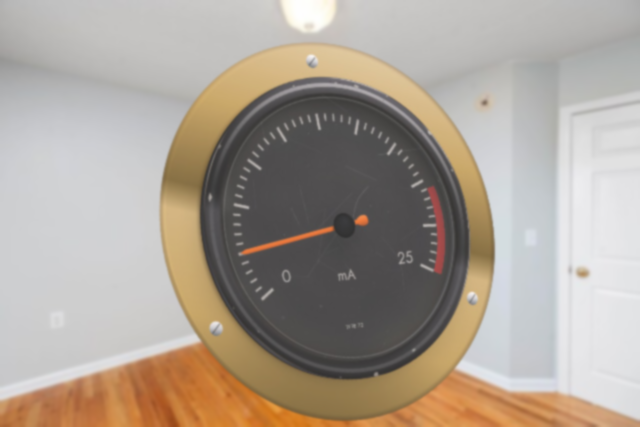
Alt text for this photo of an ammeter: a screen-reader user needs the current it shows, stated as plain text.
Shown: 2.5 mA
